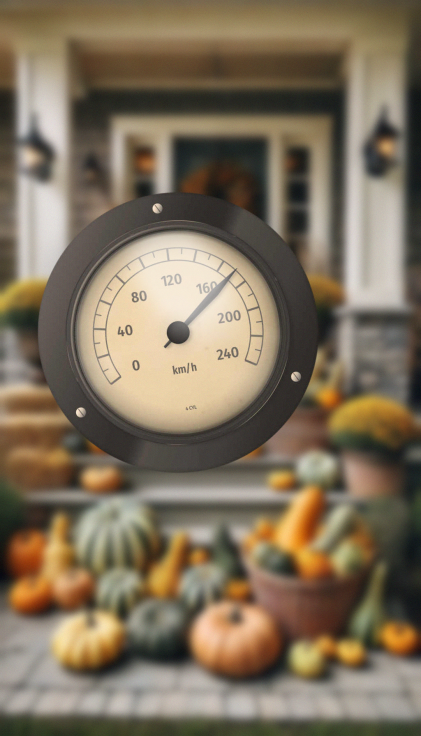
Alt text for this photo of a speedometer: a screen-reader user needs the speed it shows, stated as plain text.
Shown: 170 km/h
